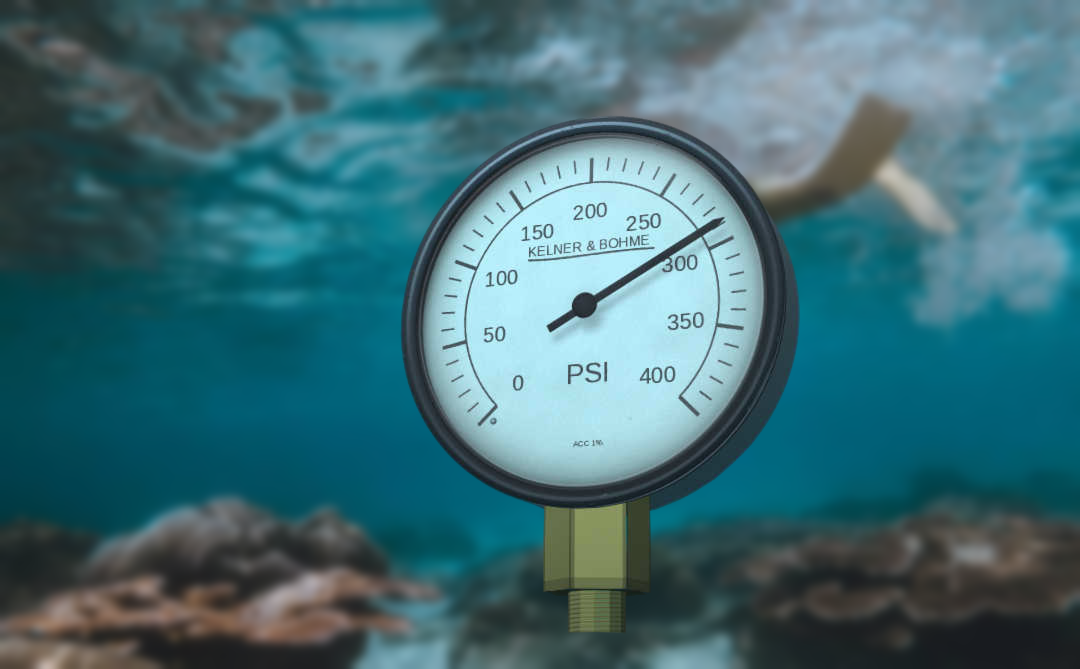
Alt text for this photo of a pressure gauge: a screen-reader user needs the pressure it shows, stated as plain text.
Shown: 290 psi
